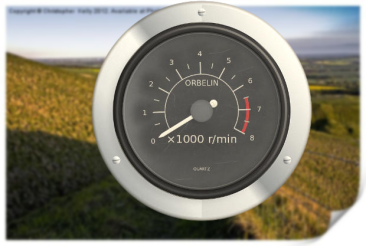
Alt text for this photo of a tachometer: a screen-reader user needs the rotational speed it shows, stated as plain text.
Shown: 0 rpm
